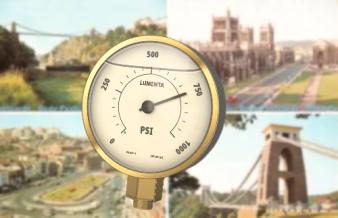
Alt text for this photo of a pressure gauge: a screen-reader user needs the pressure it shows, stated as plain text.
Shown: 750 psi
